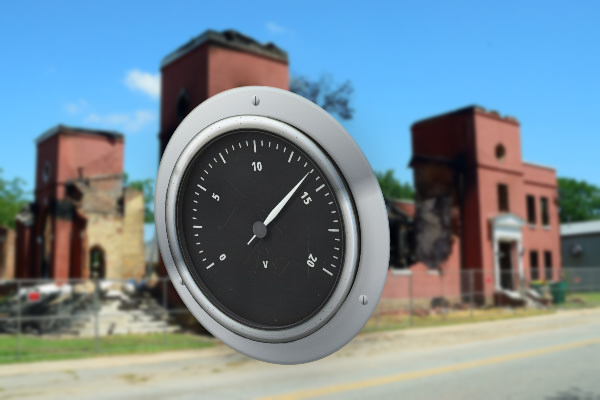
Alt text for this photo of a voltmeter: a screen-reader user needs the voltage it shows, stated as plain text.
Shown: 14 V
